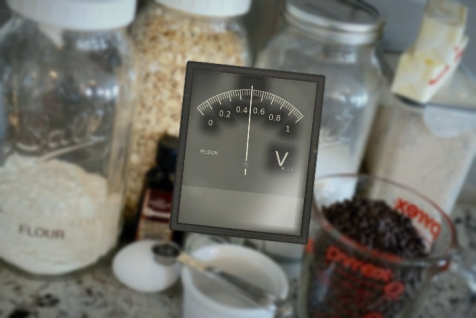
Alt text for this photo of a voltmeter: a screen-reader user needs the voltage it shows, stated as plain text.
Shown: 0.5 V
